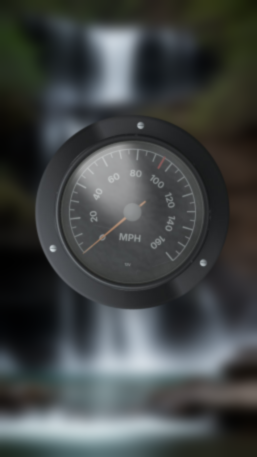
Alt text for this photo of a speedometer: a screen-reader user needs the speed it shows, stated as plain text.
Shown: 0 mph
